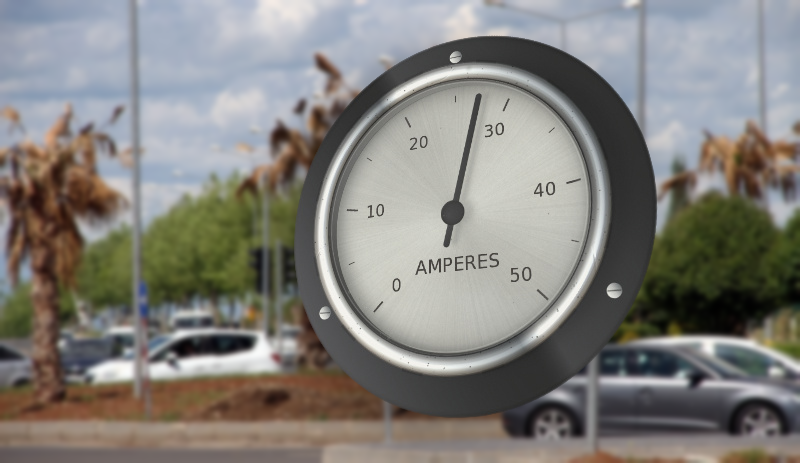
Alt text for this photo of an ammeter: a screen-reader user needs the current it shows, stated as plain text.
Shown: 27.5 A
